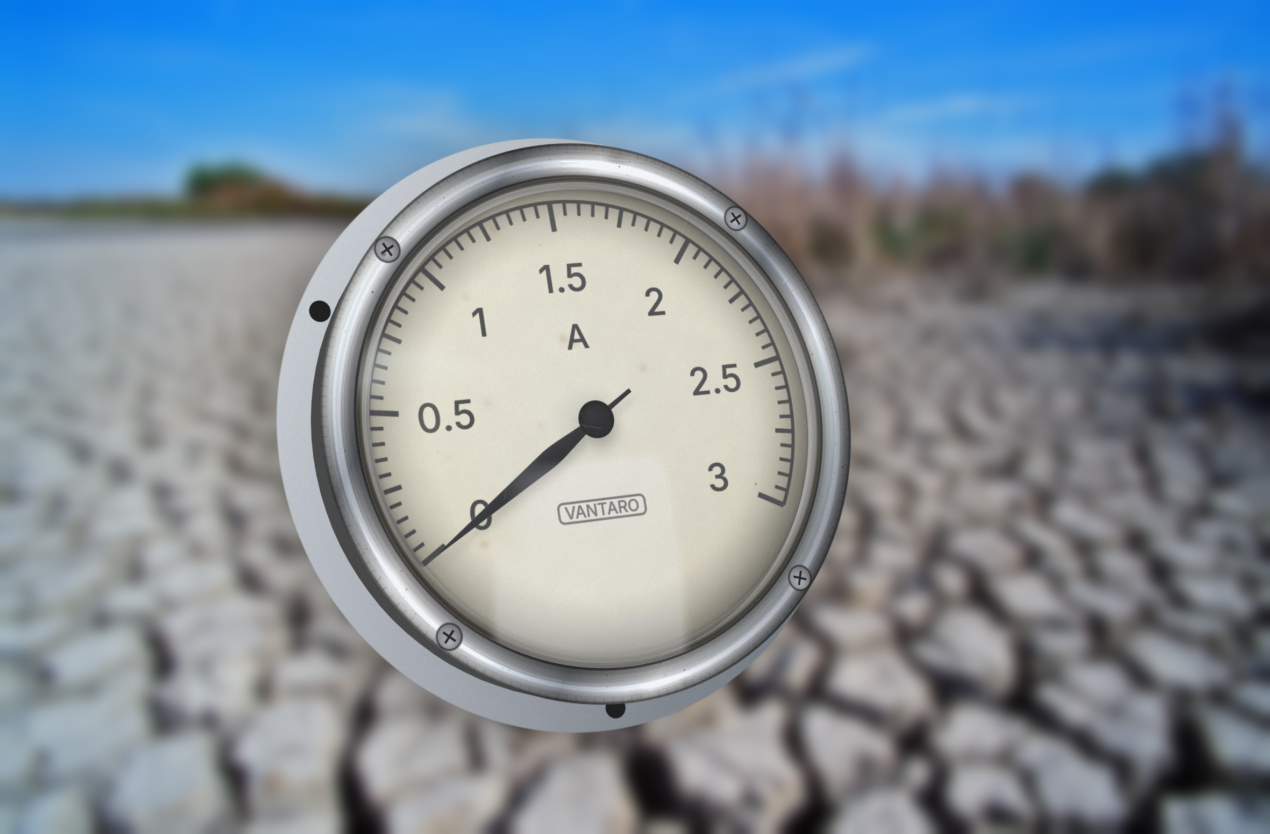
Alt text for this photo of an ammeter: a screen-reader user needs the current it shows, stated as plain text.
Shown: 0 A
